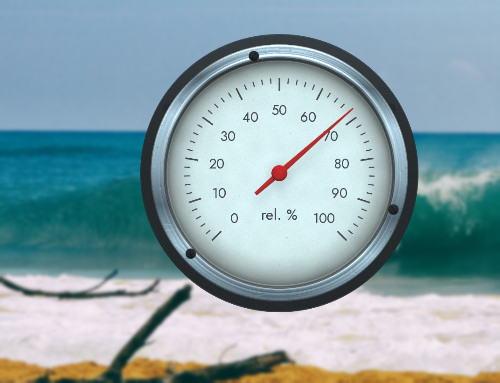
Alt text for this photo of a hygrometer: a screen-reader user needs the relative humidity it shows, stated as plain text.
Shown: 68 %
